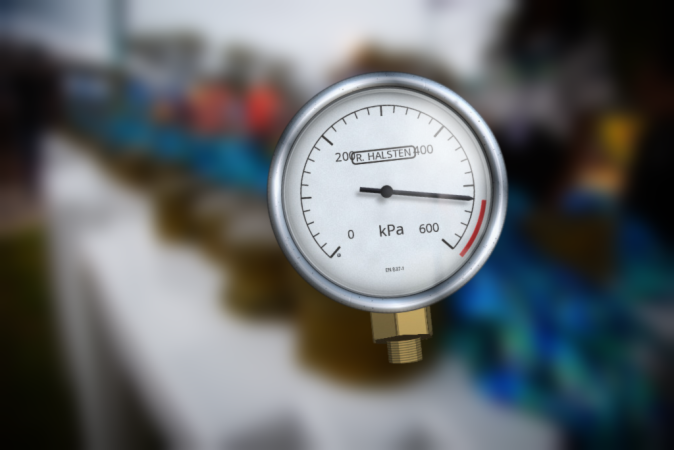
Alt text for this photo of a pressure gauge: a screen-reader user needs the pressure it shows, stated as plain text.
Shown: 520 kPa
